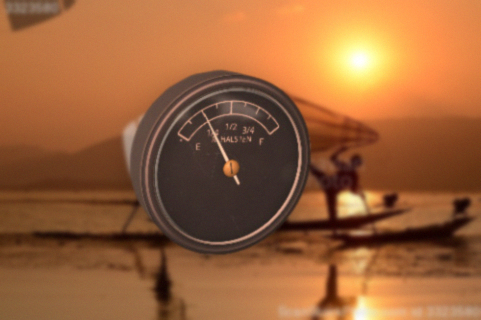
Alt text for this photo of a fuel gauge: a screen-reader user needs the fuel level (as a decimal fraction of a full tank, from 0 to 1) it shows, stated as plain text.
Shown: 0.25
